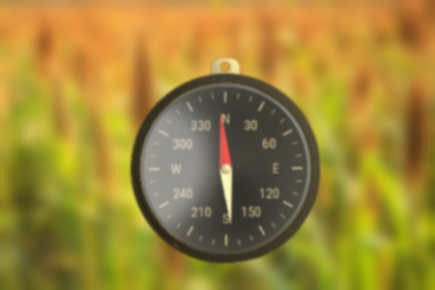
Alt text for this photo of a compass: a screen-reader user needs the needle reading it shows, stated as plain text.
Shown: 355 °
